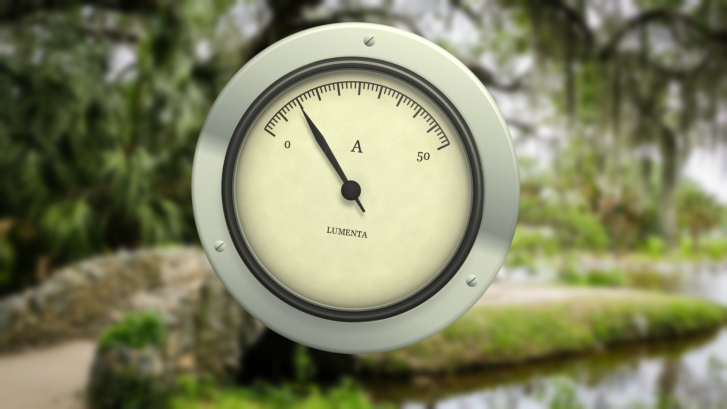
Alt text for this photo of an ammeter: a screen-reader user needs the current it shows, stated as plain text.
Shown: 10 A
